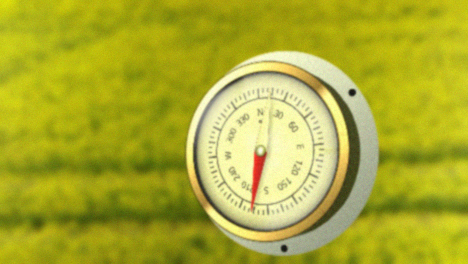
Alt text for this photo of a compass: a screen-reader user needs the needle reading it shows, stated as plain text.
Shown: 195 °
